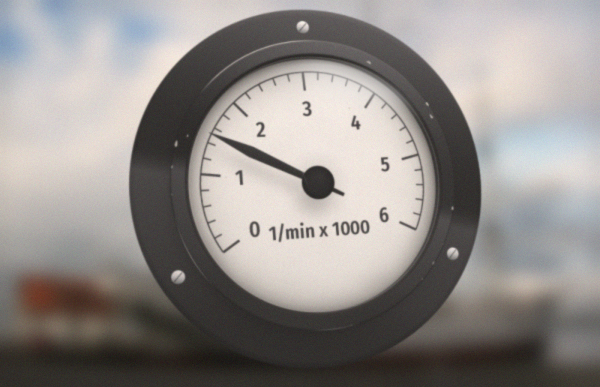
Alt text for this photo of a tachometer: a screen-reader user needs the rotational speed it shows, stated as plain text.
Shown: 1500 rpm
